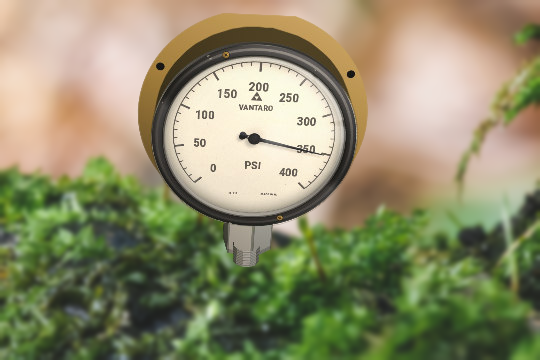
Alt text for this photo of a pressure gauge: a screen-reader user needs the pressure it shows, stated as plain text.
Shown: 350 psi
